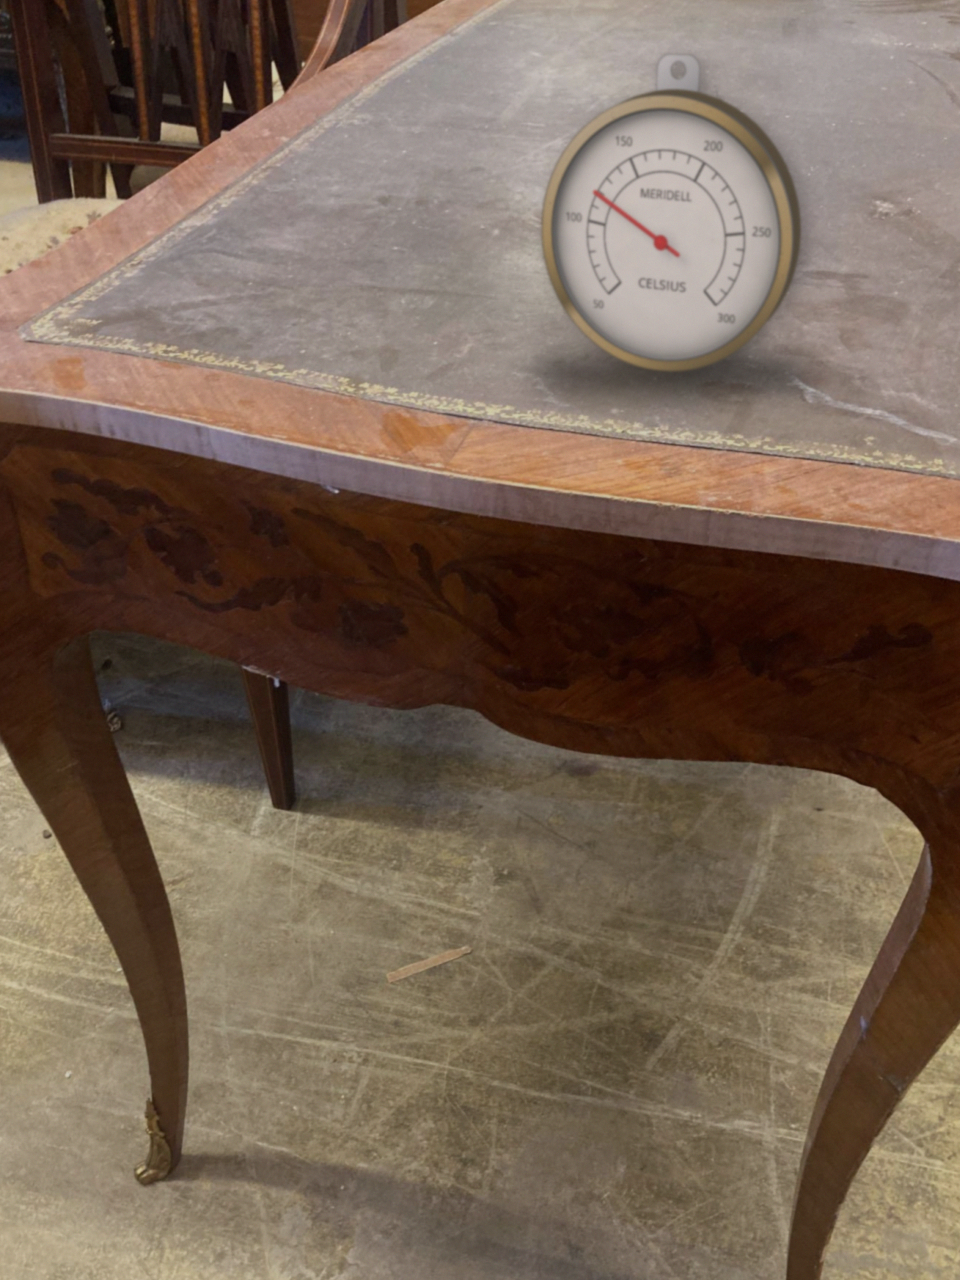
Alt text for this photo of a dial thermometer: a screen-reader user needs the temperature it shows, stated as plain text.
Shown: 120 °C
